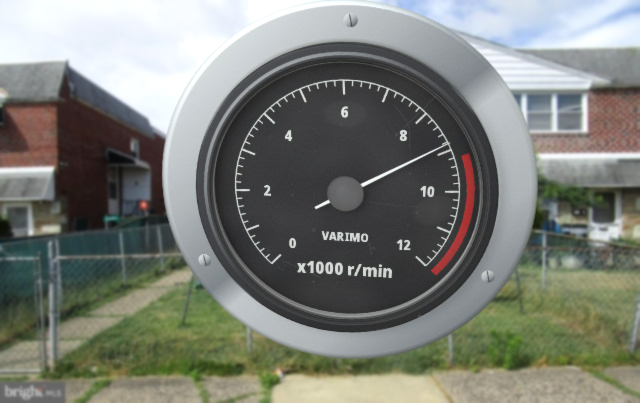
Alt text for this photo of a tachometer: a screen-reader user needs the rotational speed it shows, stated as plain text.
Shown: 8800 rpm
